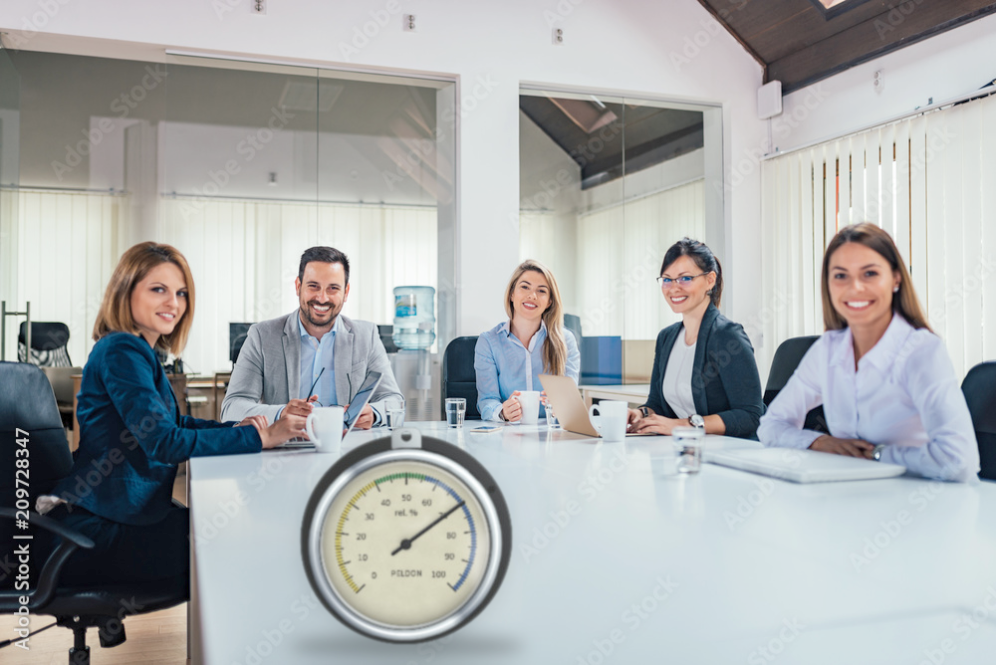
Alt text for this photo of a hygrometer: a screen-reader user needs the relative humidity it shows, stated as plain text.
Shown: 70 %
